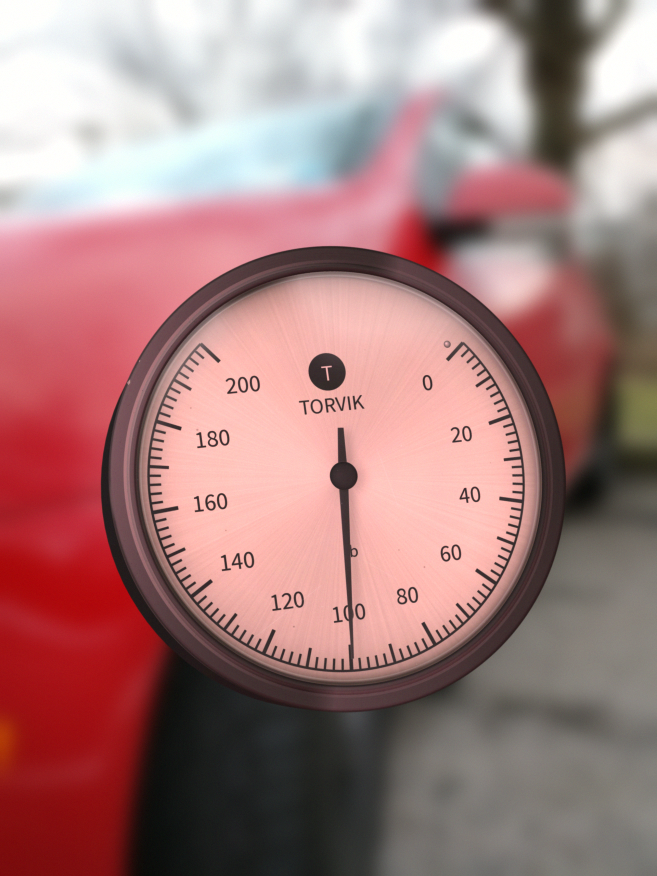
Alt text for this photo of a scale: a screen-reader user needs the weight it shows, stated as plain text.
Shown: 100 lb
